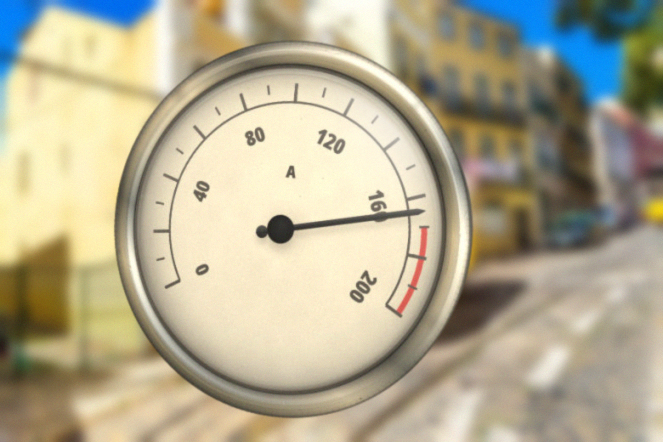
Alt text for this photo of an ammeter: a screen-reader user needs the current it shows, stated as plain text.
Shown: 165 A
